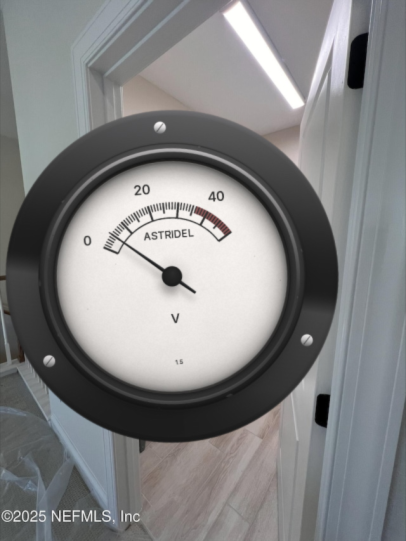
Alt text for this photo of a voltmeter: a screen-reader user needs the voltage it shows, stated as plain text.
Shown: 5 V
